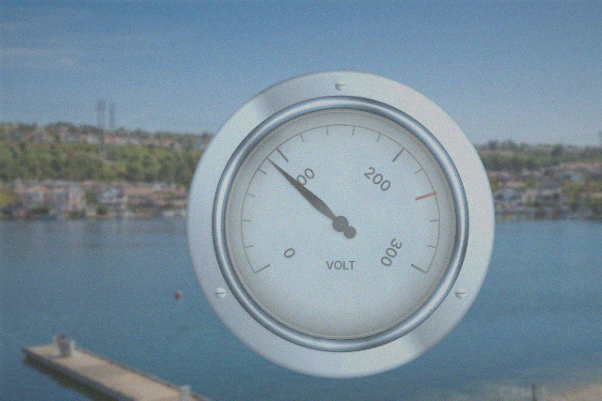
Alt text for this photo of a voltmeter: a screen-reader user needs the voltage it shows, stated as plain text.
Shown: 90 V
